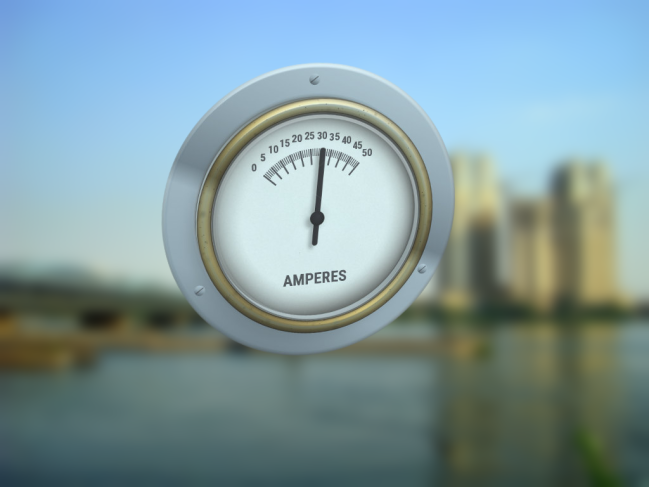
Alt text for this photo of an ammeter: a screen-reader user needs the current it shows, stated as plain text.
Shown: 30 A
